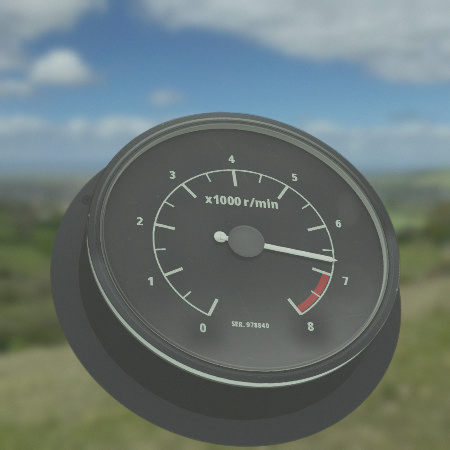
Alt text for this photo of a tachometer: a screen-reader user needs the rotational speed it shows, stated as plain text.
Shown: 6750 rpm
